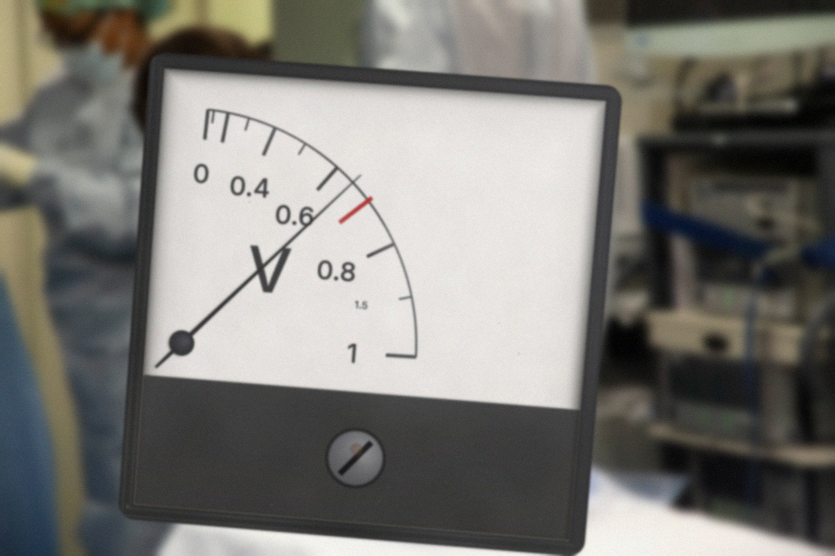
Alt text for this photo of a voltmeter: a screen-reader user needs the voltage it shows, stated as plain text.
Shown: 0.65 V
